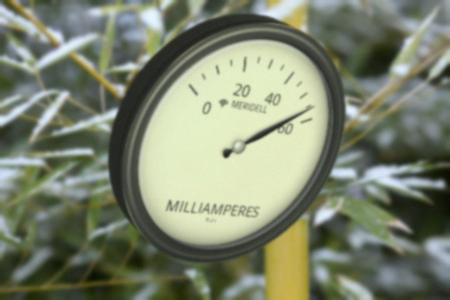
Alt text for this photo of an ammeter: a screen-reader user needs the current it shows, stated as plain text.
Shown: 55 mA
